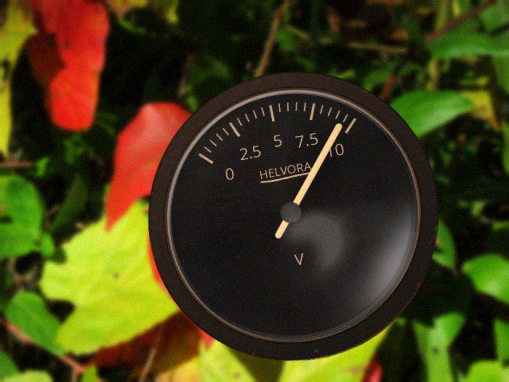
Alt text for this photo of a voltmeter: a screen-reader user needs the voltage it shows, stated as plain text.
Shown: 9.5 V
